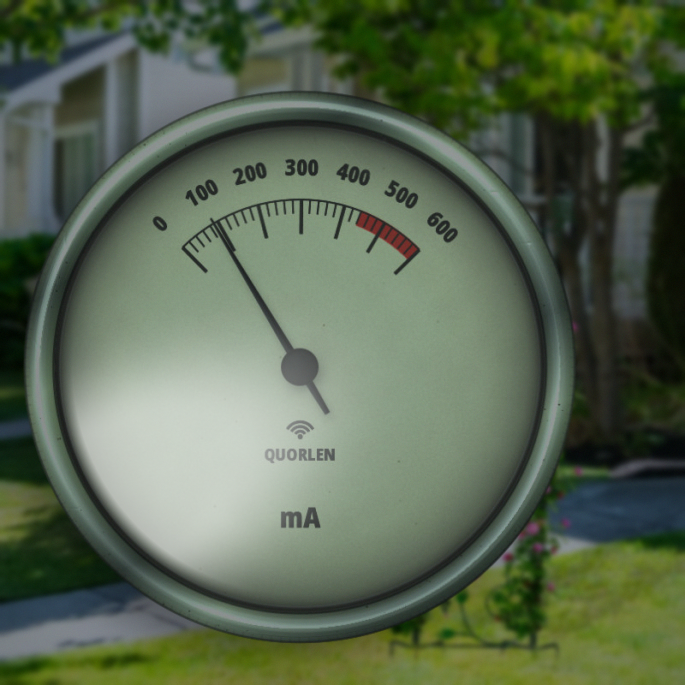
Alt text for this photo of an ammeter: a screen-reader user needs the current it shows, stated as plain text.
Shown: 90 mA
